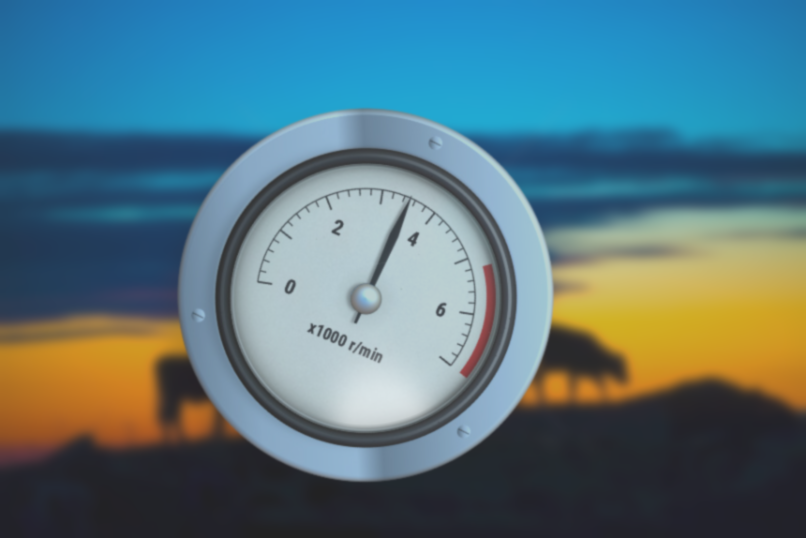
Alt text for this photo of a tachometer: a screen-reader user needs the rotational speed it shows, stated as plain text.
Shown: 3500 rpm
